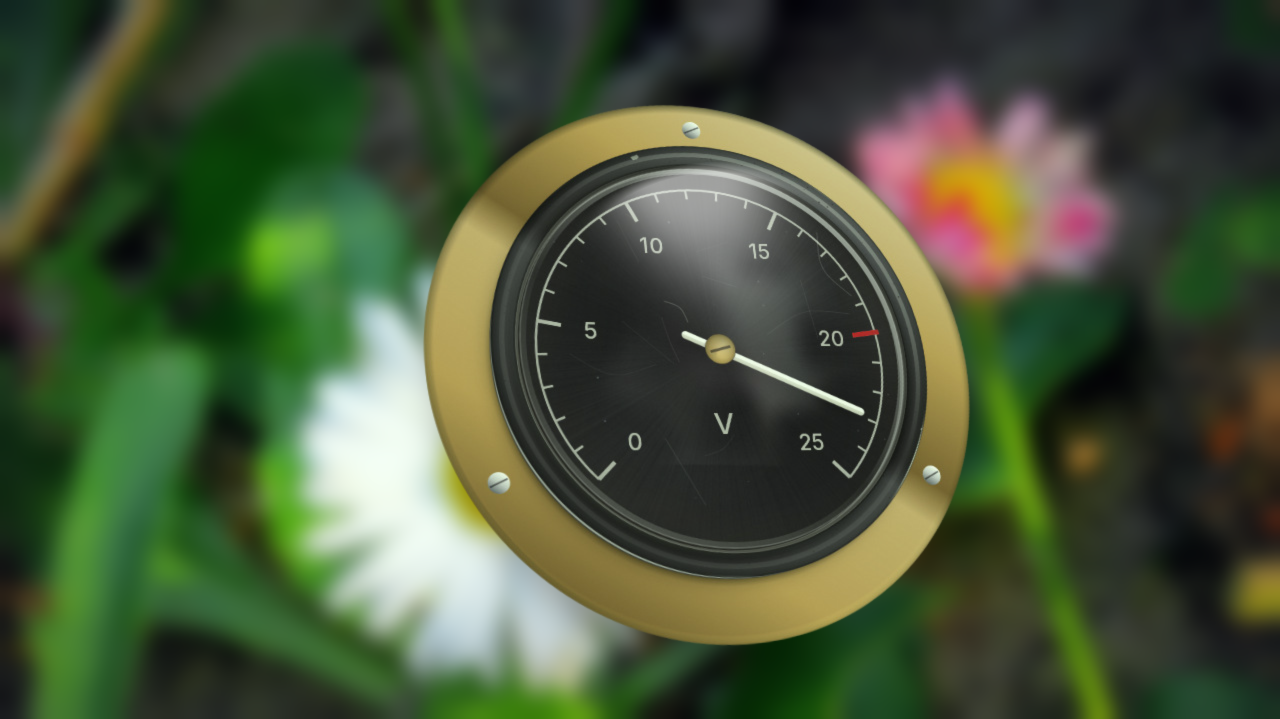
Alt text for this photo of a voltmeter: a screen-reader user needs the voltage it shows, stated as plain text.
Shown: 23 V
